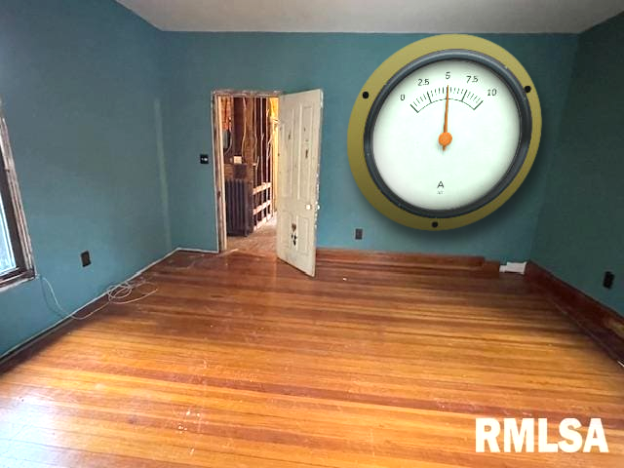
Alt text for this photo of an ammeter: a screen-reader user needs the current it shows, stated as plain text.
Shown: 5 A
